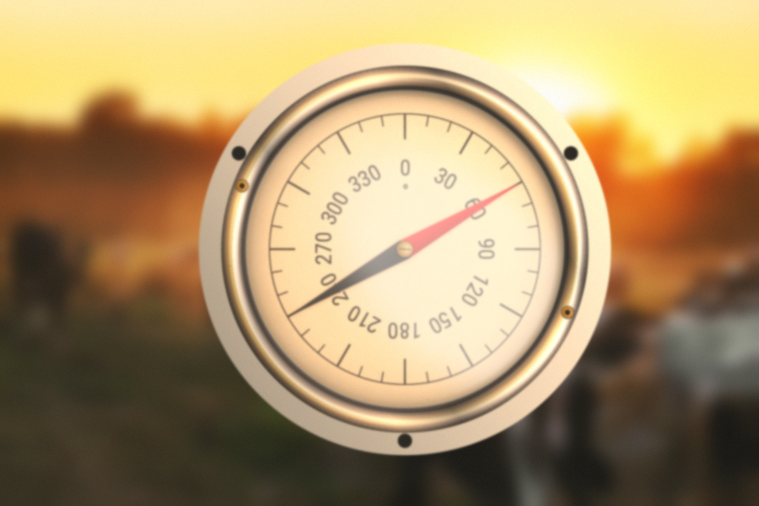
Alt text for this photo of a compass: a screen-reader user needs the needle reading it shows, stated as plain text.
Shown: 60 °
